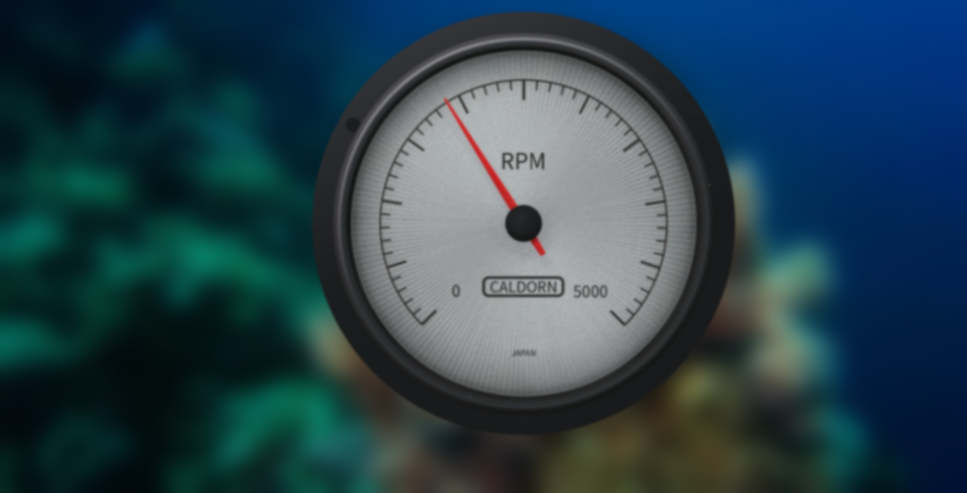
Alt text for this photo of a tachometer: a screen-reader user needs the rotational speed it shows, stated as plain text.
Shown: 1900 rpm
